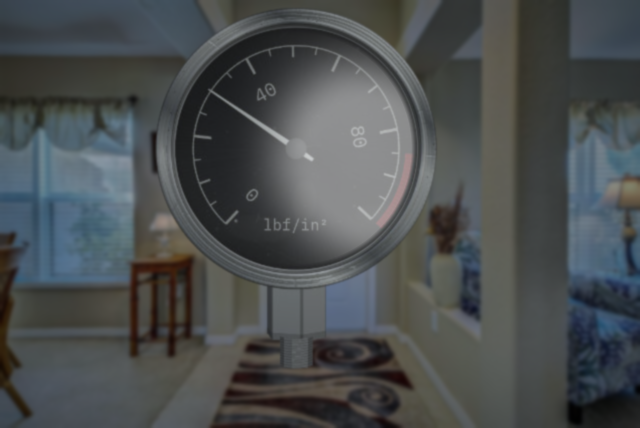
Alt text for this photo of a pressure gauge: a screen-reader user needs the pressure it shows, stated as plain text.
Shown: 30 psi
